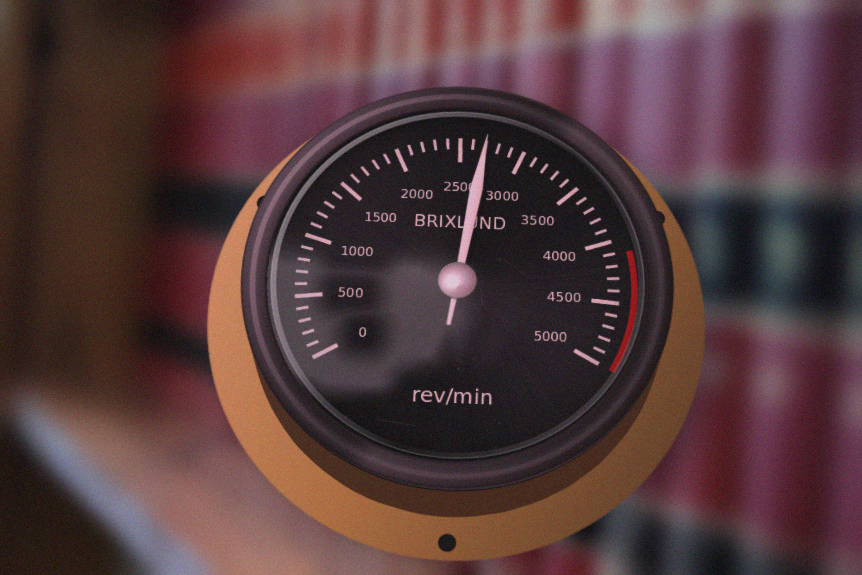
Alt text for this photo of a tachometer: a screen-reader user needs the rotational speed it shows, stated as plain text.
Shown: 2700 rpm
